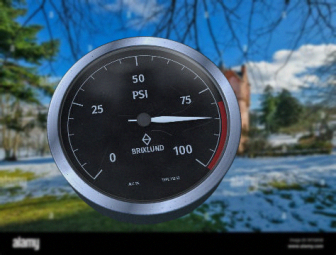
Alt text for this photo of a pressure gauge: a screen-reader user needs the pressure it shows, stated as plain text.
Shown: 85 psi
